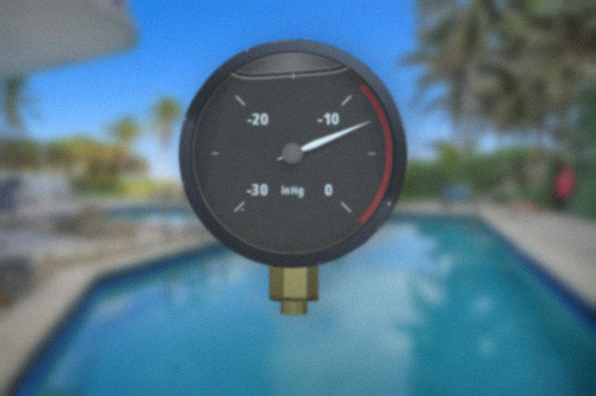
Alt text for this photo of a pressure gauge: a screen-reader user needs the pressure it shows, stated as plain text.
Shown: -7.5 inHg
